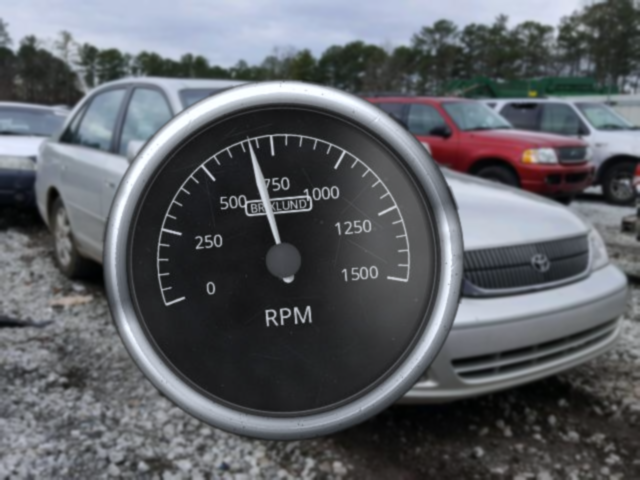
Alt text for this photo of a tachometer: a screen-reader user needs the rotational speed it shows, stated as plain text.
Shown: 675 rpm
